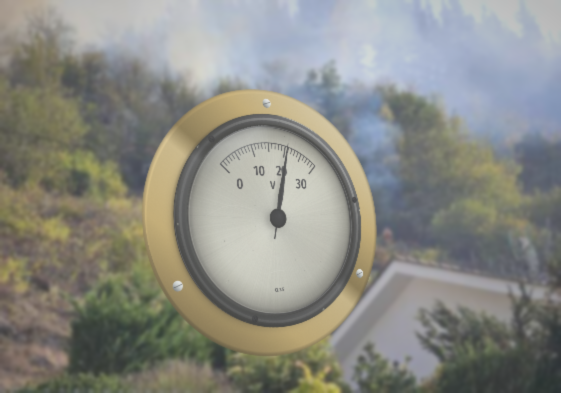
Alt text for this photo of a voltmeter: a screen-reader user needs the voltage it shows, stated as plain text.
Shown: 20 V
